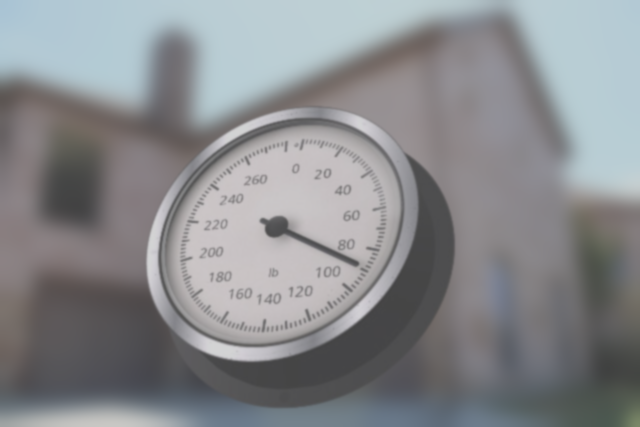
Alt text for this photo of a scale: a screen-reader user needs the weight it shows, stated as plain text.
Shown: 90 lb
